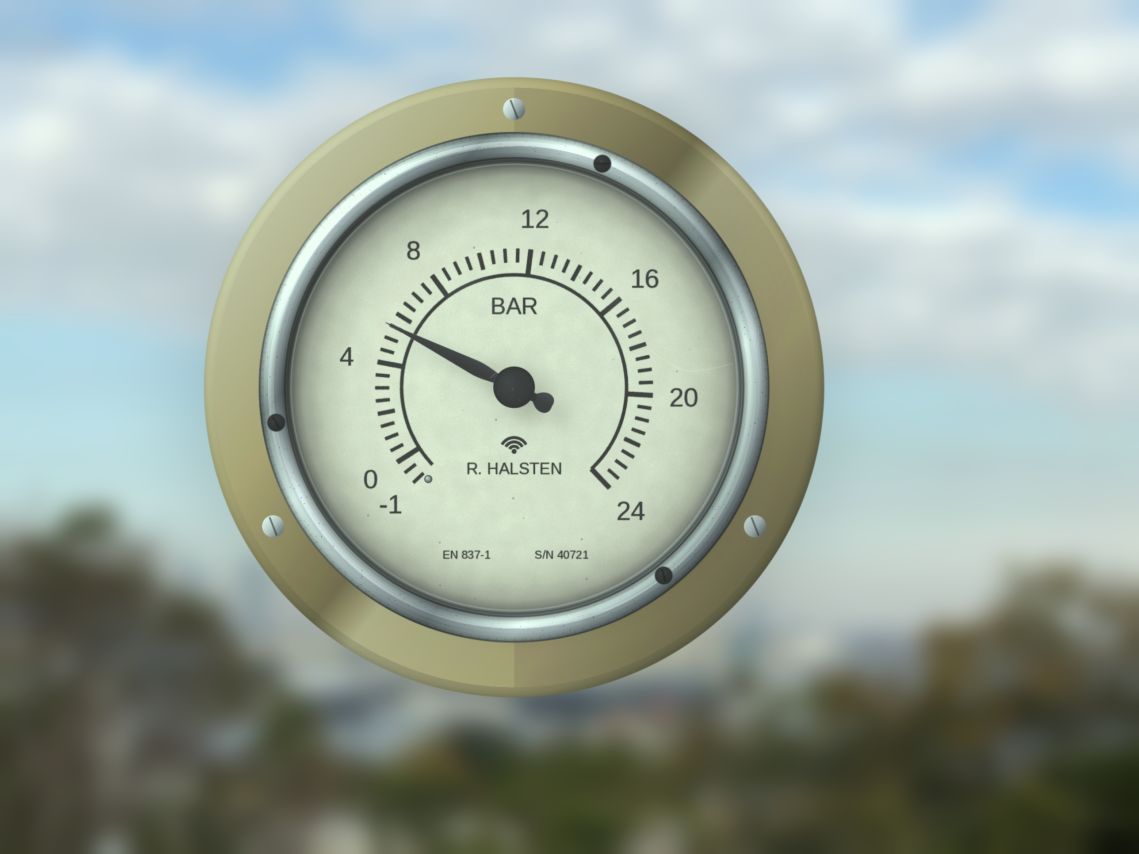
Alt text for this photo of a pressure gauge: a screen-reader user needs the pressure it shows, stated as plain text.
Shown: 5.5 bar
